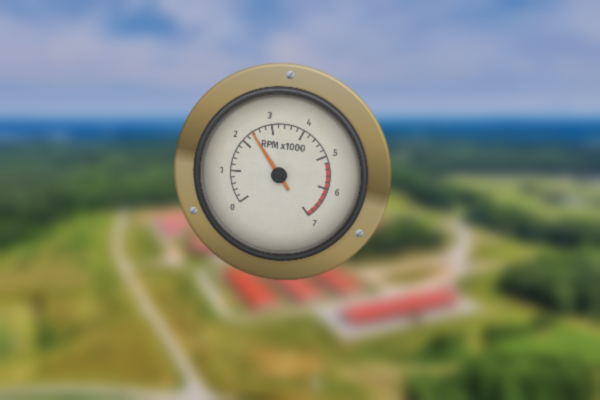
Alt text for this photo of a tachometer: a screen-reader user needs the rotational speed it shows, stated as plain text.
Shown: 2400 rpm
